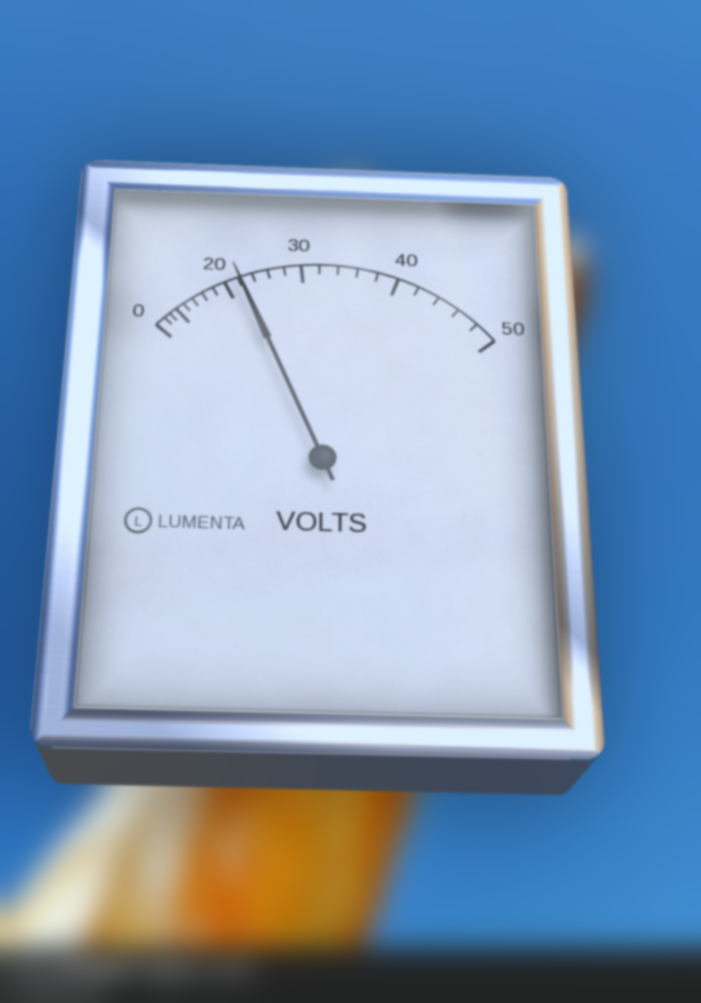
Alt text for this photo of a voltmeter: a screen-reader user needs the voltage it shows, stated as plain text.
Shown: 22 V
